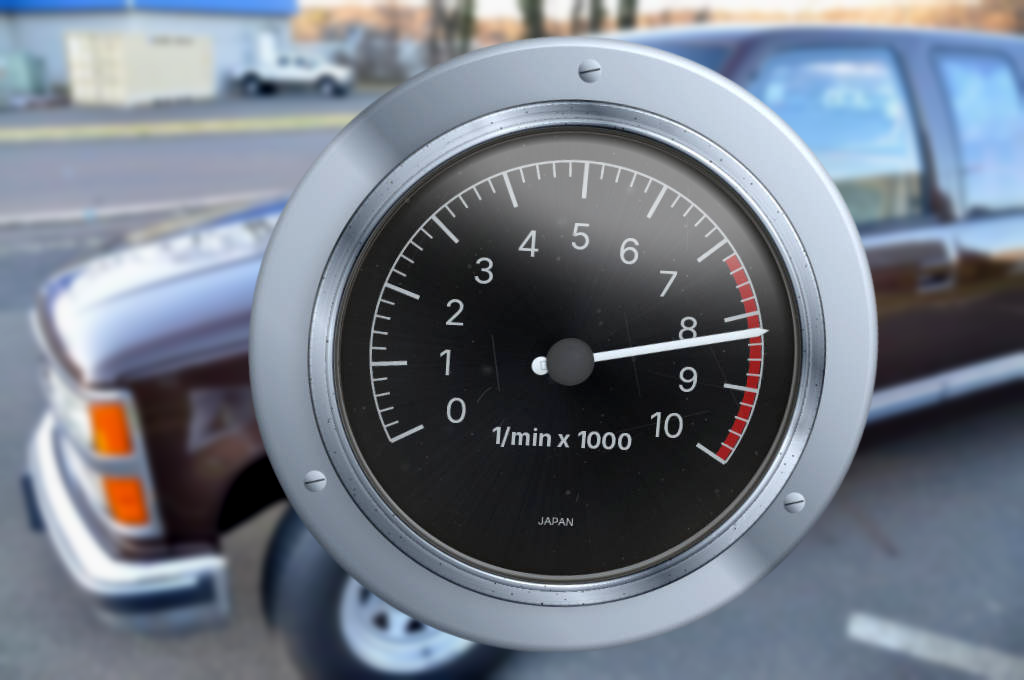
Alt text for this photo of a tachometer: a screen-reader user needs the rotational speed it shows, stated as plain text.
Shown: 8200 rpm
